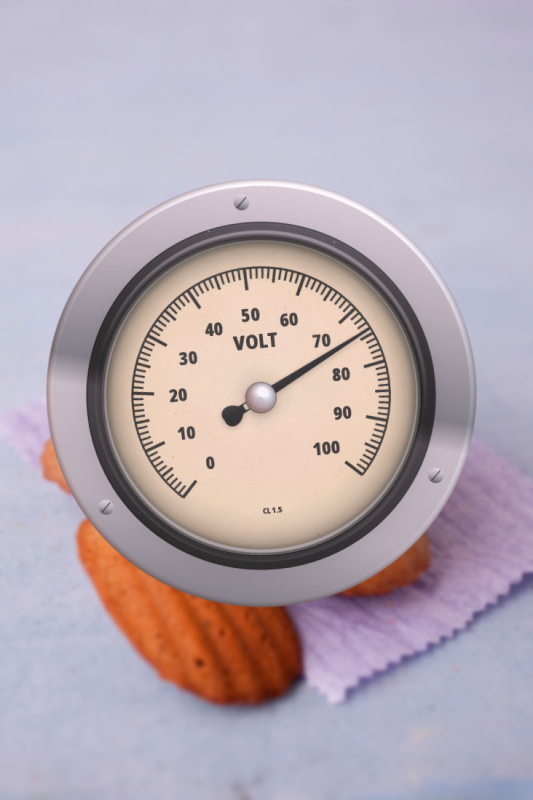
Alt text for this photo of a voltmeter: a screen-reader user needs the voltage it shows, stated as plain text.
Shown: 74 V
